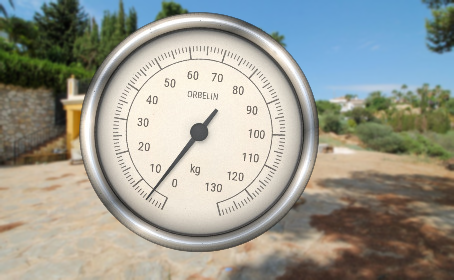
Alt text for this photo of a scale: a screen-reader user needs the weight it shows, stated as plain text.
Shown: 5 kg
